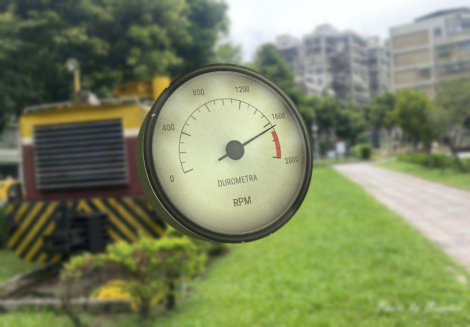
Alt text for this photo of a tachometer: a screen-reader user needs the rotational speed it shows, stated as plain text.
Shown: 1650 rpm
